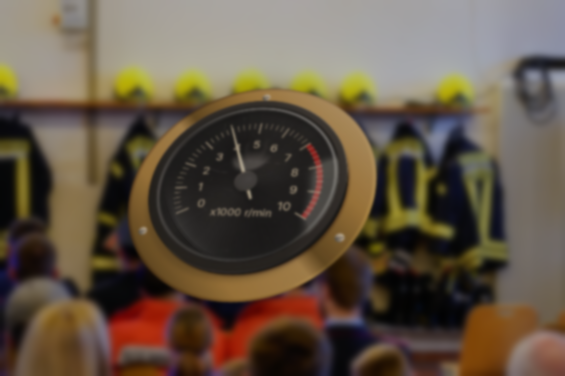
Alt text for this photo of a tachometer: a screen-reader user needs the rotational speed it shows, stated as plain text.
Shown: 4000 rpm
